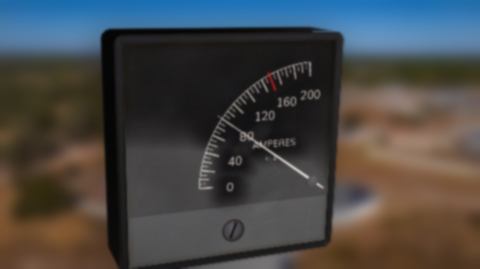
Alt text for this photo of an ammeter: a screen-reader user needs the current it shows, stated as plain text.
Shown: 80 A
